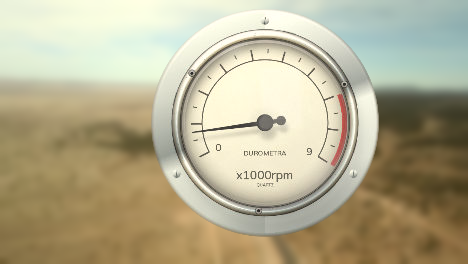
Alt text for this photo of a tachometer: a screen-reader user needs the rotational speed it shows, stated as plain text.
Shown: 750 rpm
